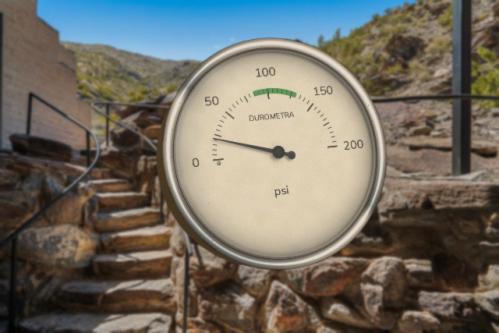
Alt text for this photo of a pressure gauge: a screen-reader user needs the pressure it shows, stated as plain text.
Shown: 20 psi
